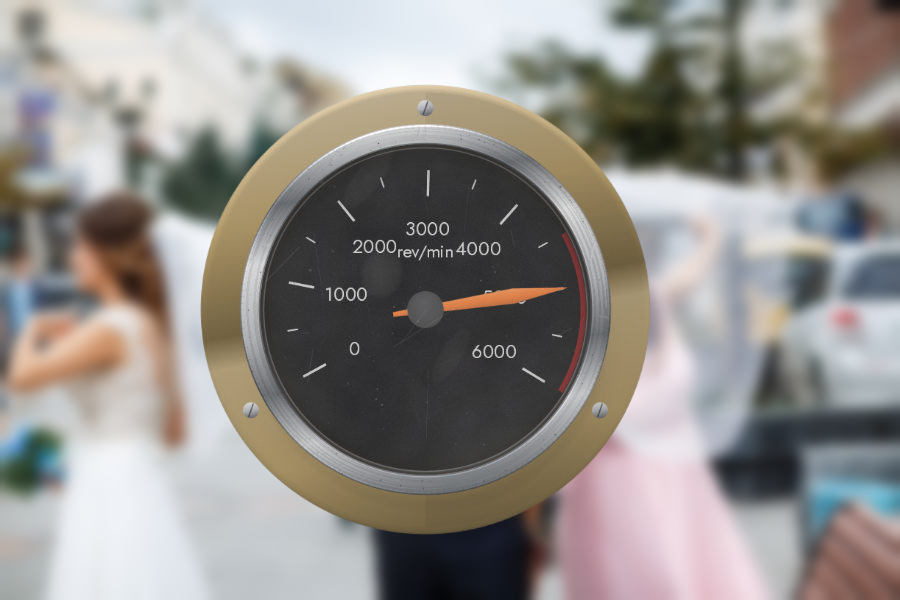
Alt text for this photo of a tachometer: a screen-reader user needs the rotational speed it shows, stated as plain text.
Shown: 5000 rpm
